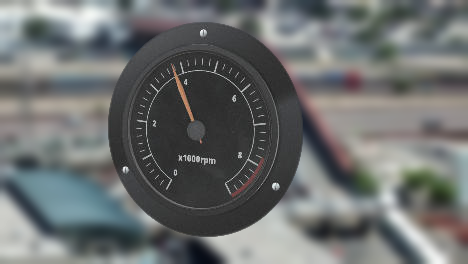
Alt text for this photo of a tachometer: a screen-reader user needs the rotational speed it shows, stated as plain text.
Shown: 3800 rpm
